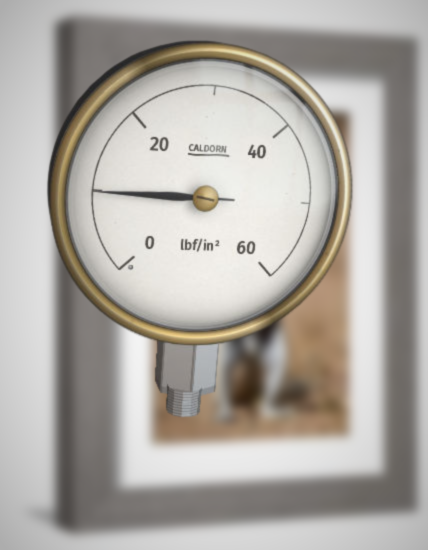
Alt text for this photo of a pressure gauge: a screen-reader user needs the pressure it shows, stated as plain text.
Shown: 10 psi
